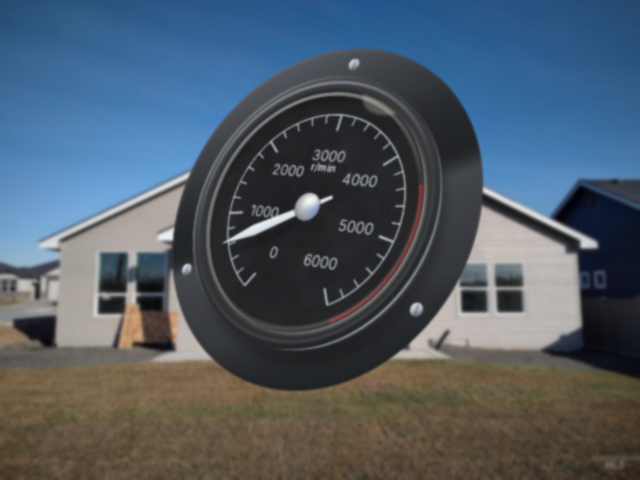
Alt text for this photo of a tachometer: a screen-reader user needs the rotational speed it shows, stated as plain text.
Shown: 600 rpm
